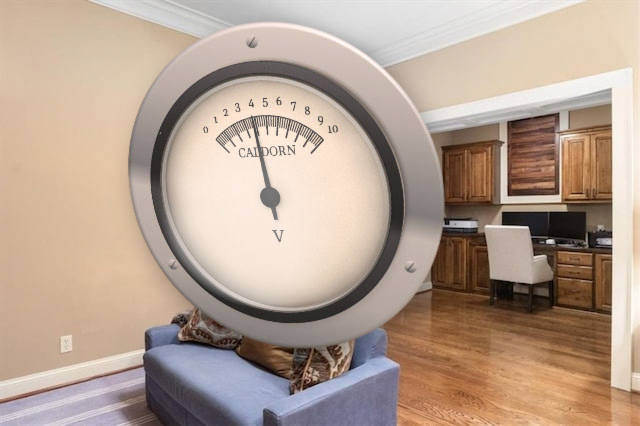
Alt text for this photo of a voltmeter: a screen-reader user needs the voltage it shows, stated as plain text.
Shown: 4 V
